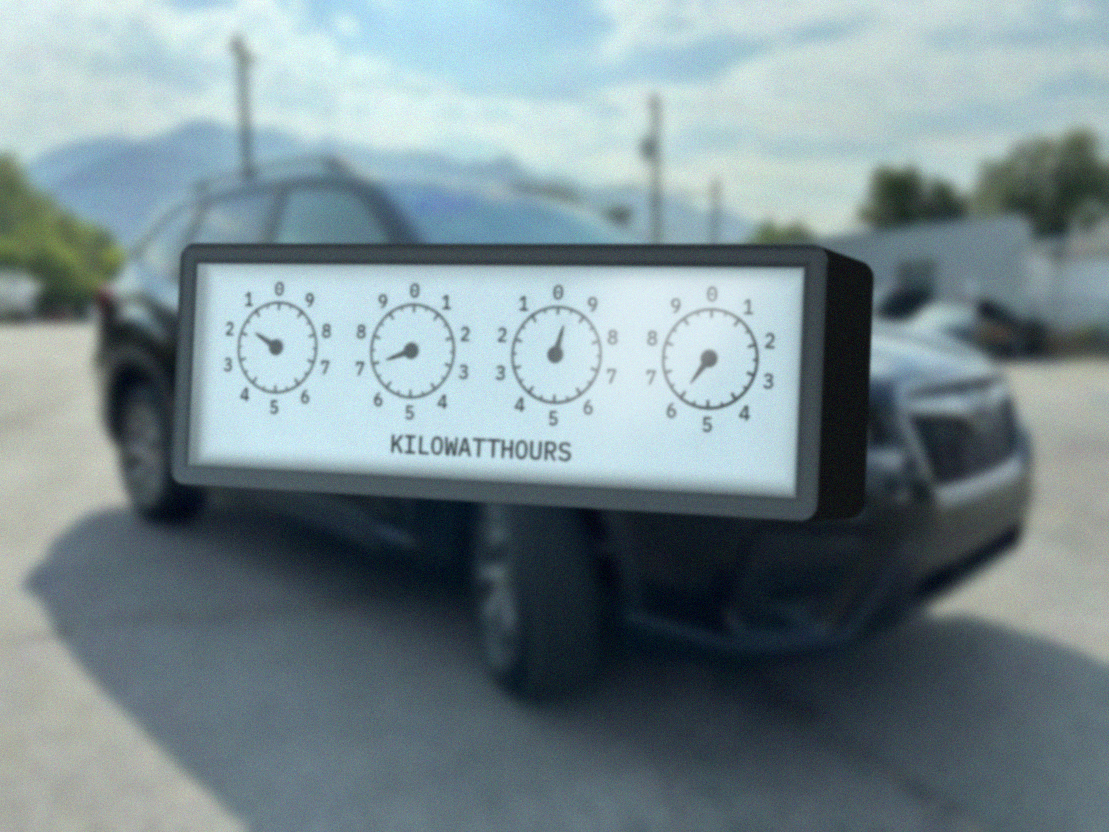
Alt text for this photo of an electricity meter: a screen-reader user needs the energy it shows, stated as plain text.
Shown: 1696 kWh
